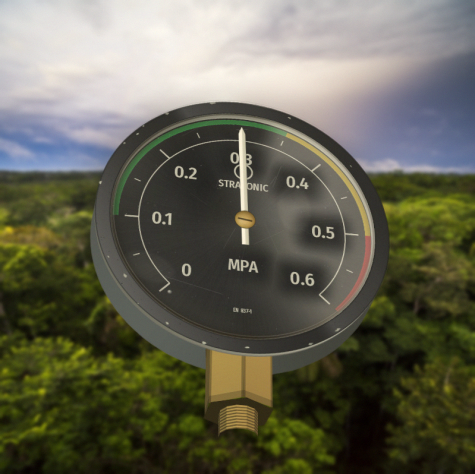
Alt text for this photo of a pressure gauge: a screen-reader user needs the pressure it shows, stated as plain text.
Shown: 0.3 MPa
